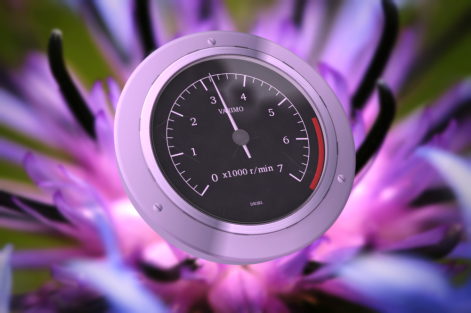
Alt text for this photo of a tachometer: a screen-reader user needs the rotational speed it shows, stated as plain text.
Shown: 3200 rpm
